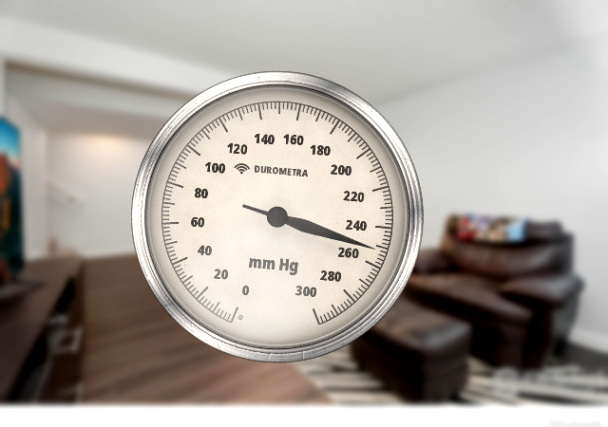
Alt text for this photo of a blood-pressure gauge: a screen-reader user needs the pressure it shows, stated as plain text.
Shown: 252 mmHg
